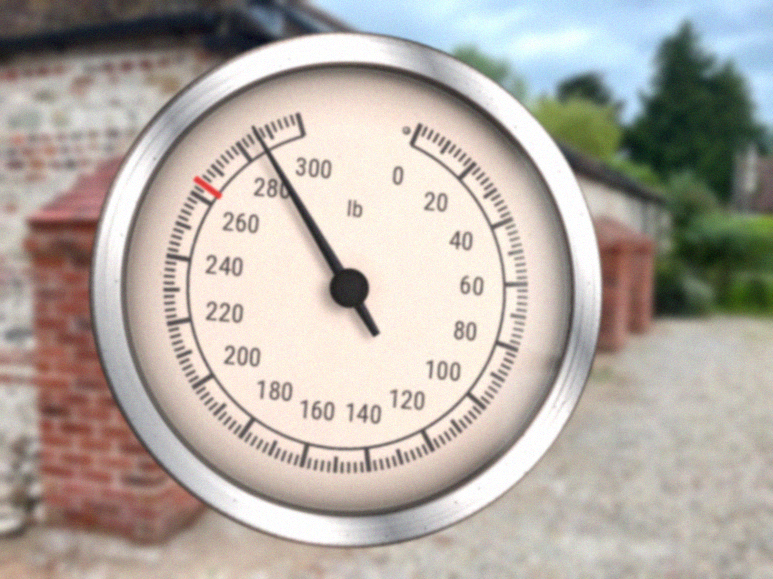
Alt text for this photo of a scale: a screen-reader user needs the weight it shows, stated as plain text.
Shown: 286 lb
